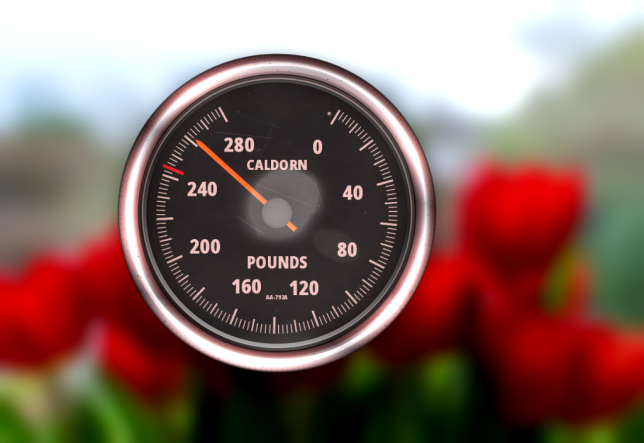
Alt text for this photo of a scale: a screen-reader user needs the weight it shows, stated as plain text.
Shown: 262 lb
